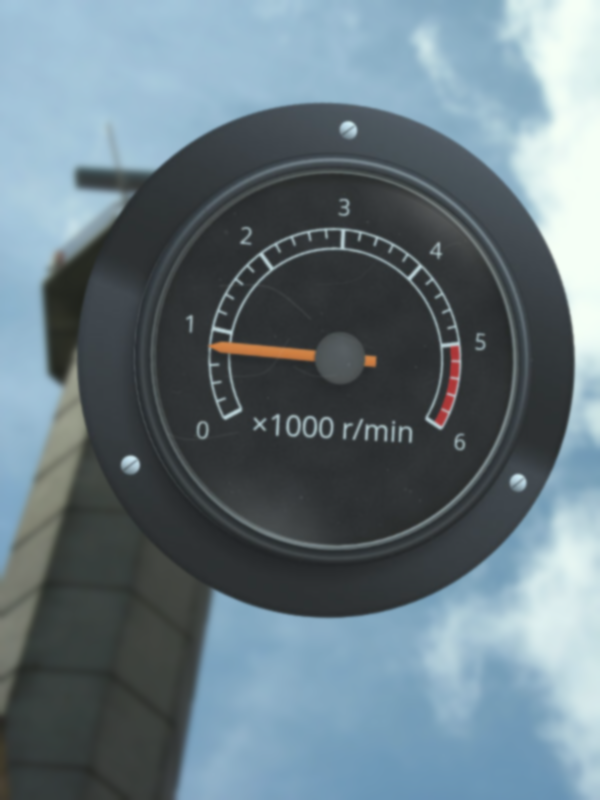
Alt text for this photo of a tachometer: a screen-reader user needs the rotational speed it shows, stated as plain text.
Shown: 800 rpm
